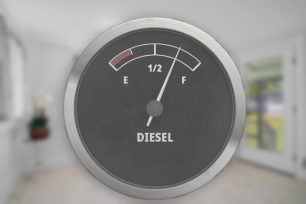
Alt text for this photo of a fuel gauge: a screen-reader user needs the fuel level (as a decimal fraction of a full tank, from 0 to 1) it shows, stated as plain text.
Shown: 0.75
